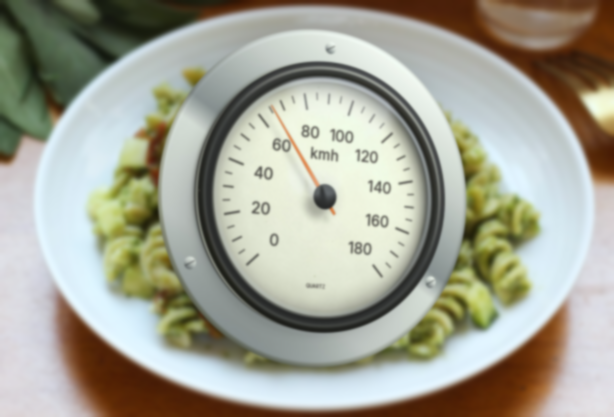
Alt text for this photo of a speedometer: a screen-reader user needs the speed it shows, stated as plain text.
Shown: 65 km/h
